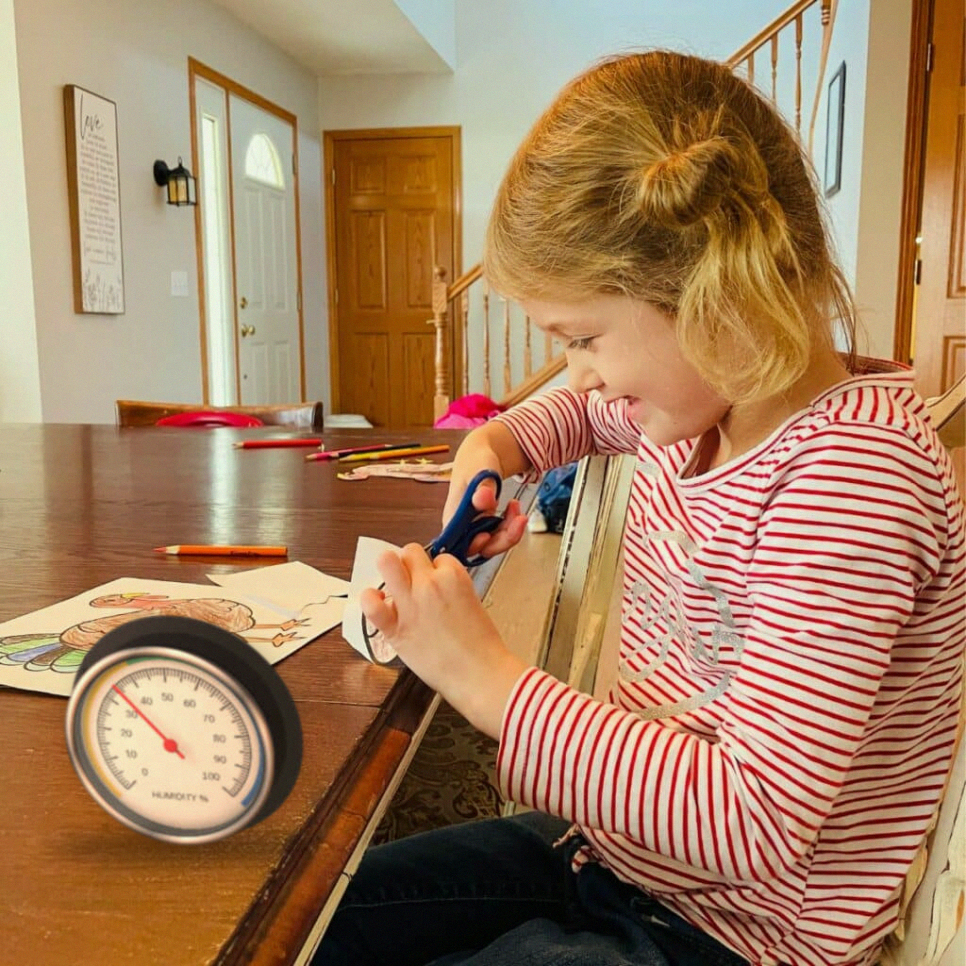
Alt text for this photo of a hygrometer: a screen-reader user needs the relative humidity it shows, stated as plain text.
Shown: 35 %
